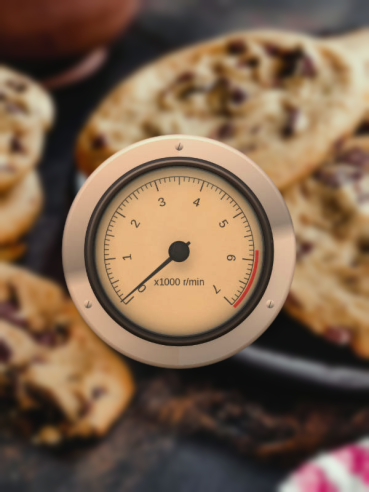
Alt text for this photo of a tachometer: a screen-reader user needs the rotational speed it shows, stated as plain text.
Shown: 100 rpm
